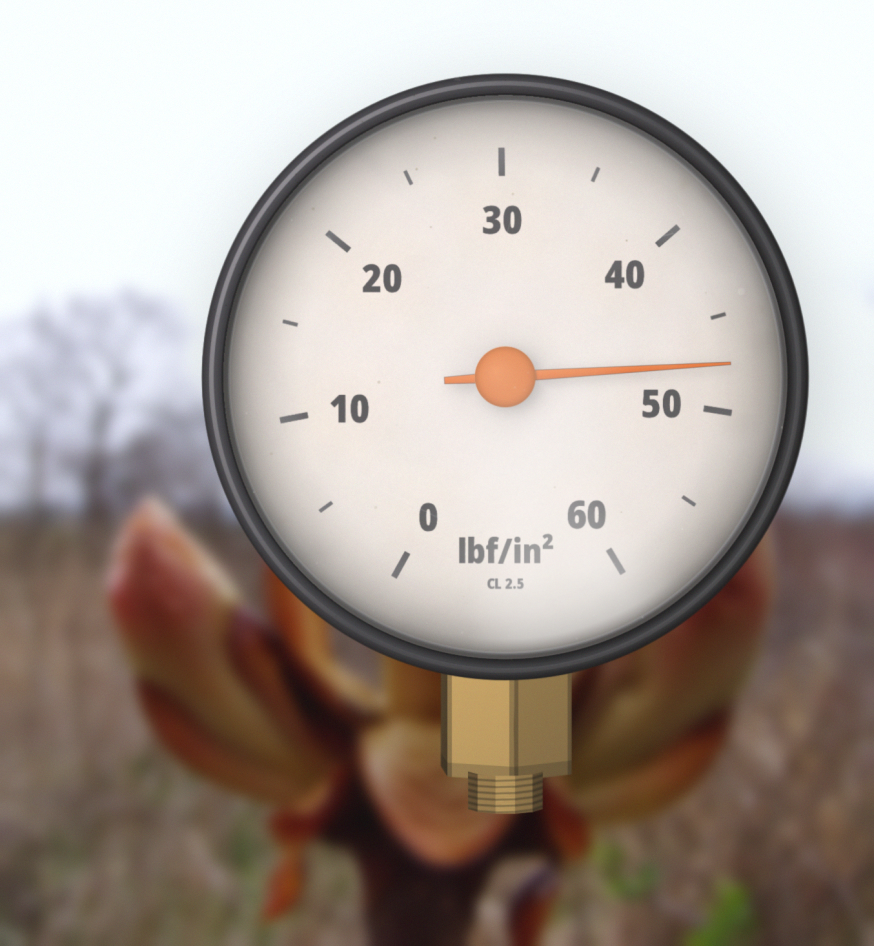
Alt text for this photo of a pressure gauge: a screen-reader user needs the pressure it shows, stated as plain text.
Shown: 47.5 psi
